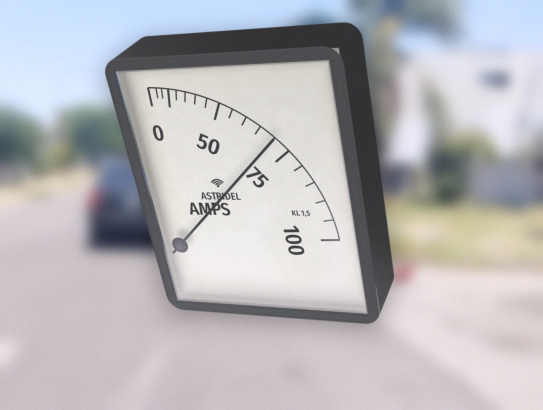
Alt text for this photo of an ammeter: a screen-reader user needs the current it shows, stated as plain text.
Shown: 70 A
